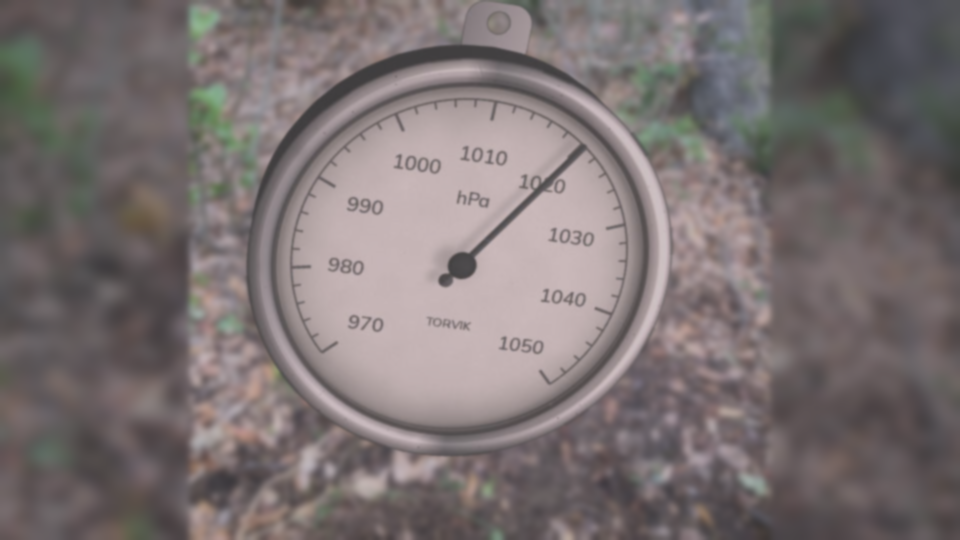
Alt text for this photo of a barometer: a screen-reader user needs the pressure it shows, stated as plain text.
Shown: 1020 hPa
